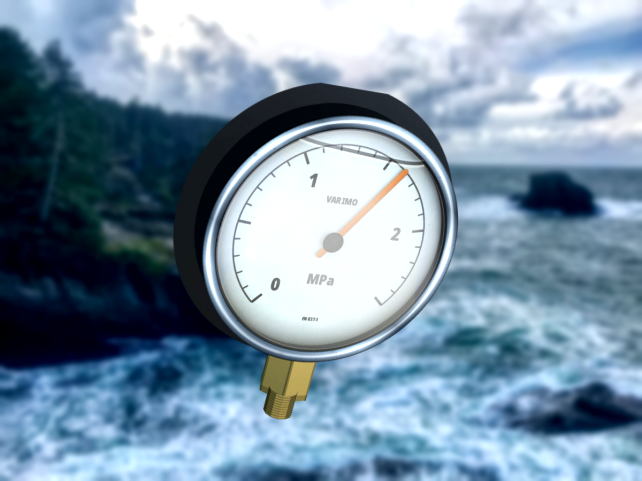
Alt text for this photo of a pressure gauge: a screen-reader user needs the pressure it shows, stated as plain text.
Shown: 1.6 MPa
